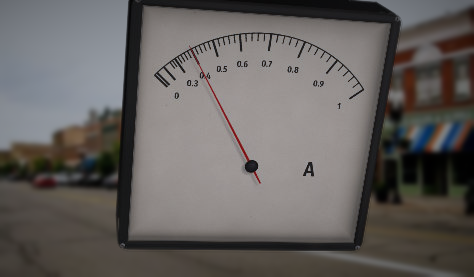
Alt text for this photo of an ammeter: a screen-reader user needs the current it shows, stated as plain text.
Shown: 0.4 A
